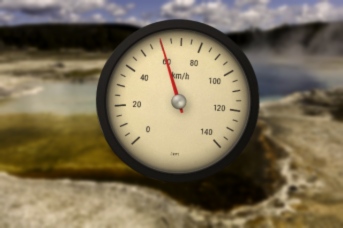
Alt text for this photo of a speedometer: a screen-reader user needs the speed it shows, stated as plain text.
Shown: 60 km/h
